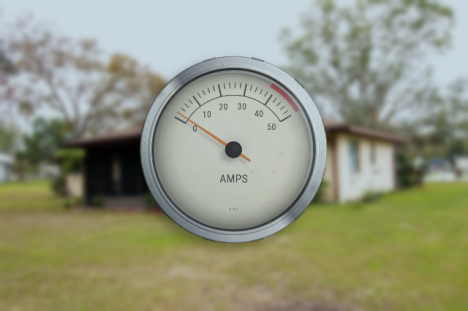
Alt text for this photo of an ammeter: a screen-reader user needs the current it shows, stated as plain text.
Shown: 2 A
